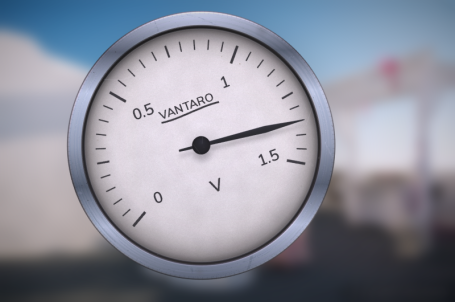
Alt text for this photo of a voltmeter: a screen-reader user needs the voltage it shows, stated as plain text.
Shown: 1.35 V
